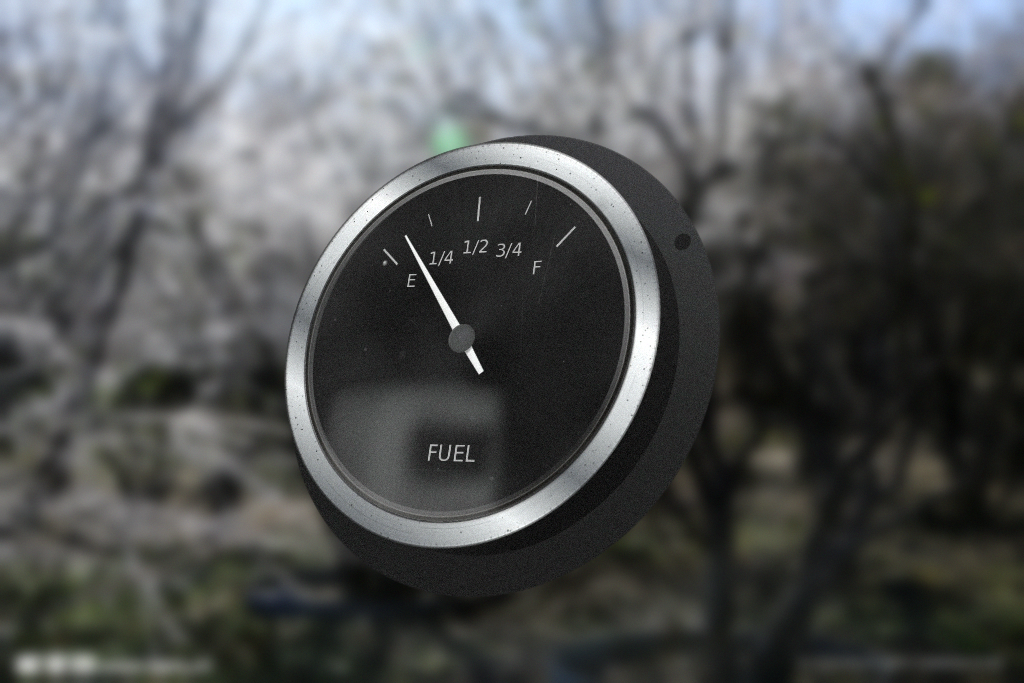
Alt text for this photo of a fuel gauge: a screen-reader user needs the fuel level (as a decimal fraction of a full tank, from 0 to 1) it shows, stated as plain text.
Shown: 0.125
